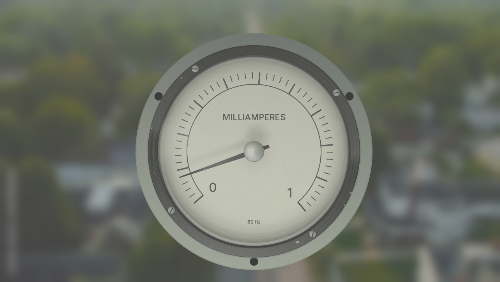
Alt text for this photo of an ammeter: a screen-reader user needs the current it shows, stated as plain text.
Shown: 0.08 mA
